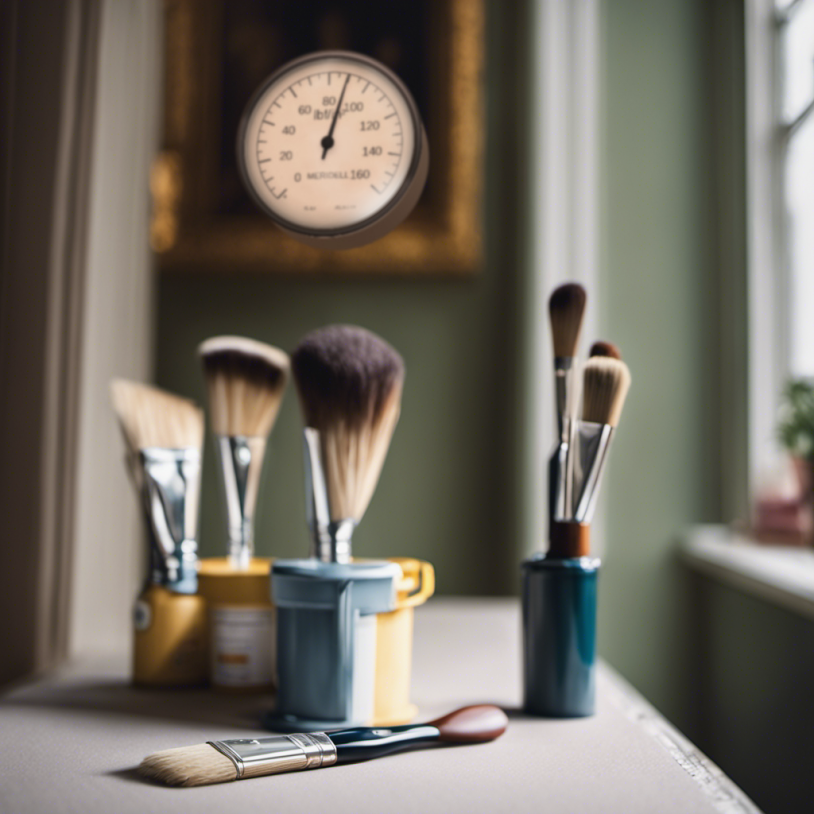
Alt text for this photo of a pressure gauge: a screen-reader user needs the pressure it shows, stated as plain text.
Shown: 90 psi
